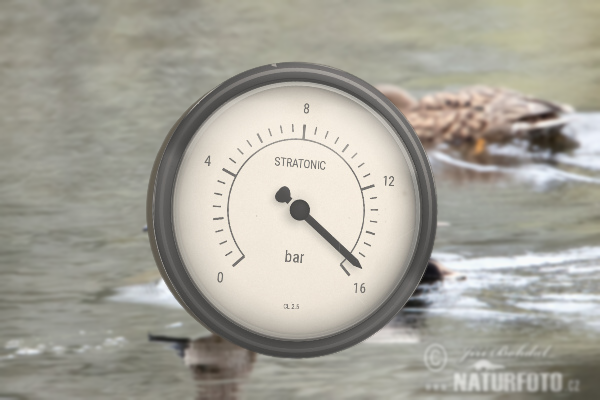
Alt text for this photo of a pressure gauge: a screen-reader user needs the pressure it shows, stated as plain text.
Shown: 15.5 bar
